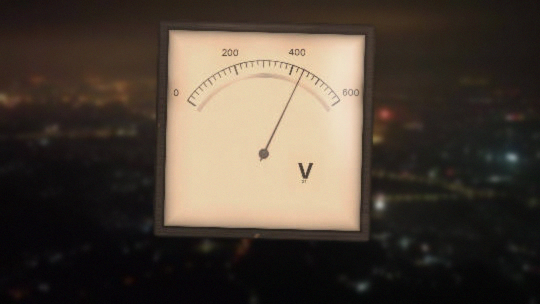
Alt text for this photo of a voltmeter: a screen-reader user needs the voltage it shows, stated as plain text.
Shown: 440 V
